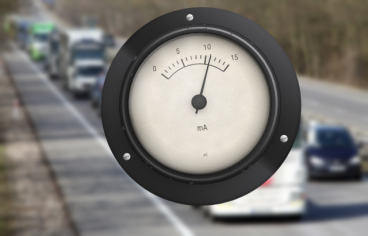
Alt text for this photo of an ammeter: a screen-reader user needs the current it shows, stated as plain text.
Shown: 11 mA
